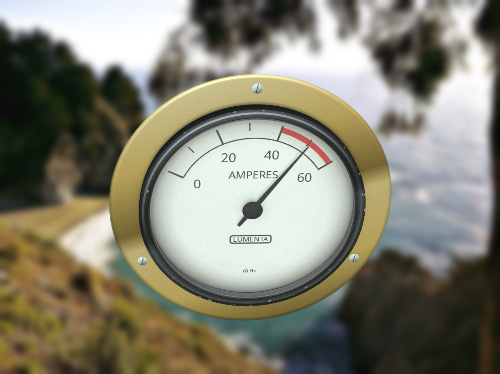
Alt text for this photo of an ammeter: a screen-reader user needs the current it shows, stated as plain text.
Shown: 50 A
